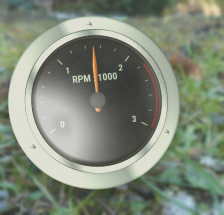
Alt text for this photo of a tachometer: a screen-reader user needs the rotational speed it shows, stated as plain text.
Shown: 1500 rpm
